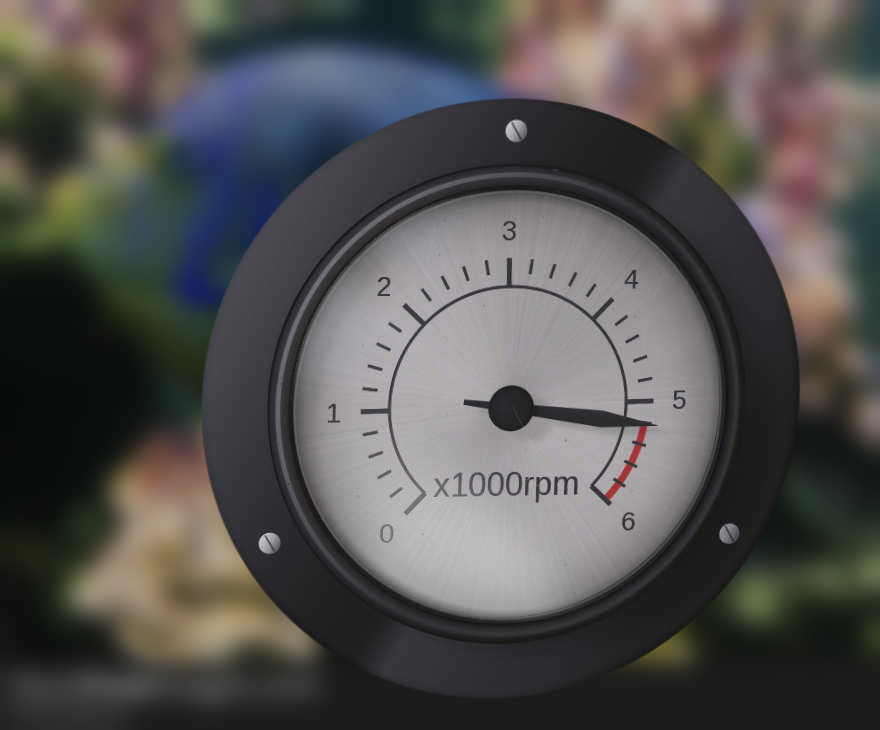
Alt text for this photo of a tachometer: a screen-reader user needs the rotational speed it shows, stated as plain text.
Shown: 5200 rpm
